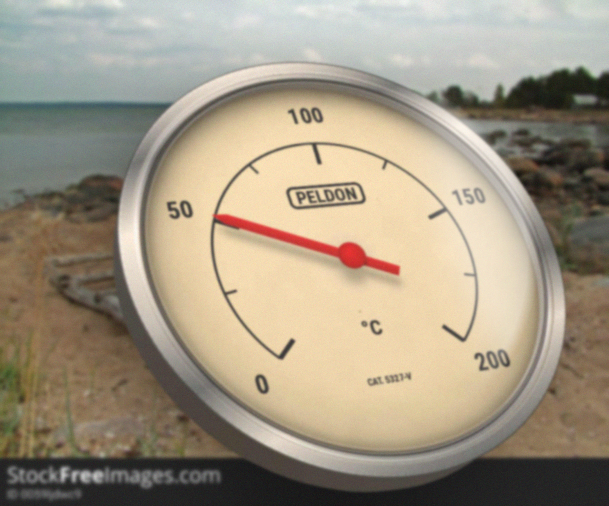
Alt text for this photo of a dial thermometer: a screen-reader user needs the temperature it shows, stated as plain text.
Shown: 50 °C
